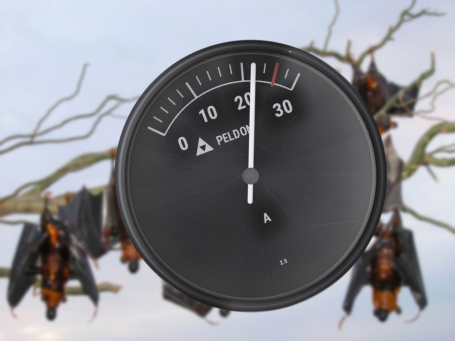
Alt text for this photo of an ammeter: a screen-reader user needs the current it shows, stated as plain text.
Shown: 22 A
